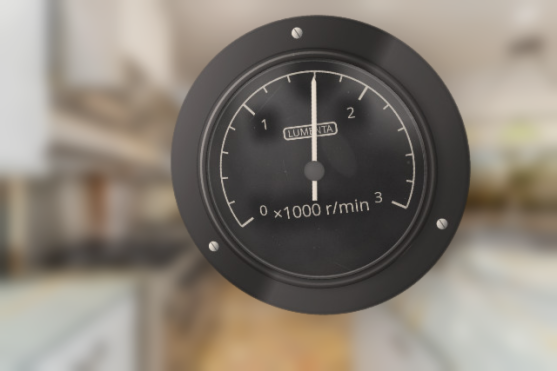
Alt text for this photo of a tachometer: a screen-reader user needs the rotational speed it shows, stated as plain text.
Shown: 1600 rpm
